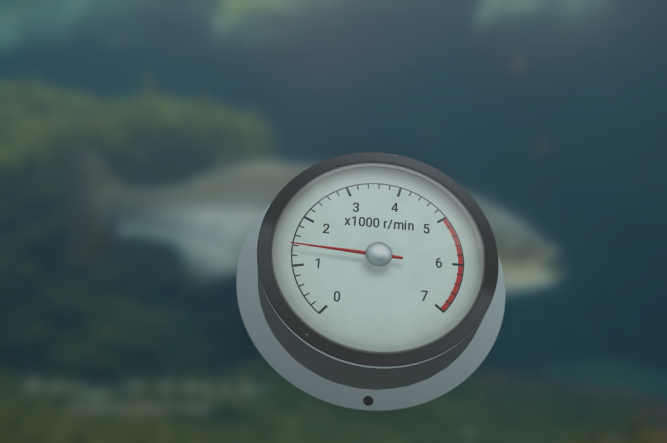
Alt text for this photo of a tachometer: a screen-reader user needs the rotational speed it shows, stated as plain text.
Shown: 1400 rpm
